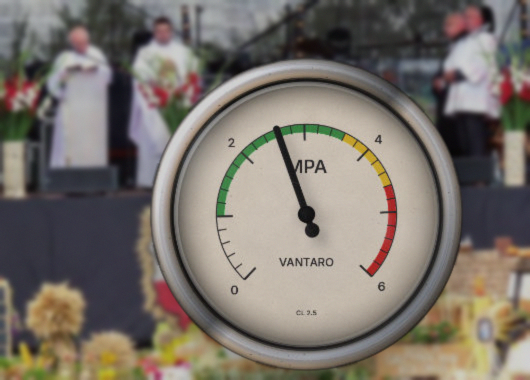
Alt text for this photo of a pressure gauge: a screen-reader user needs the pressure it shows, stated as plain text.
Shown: 2.6 MPa
